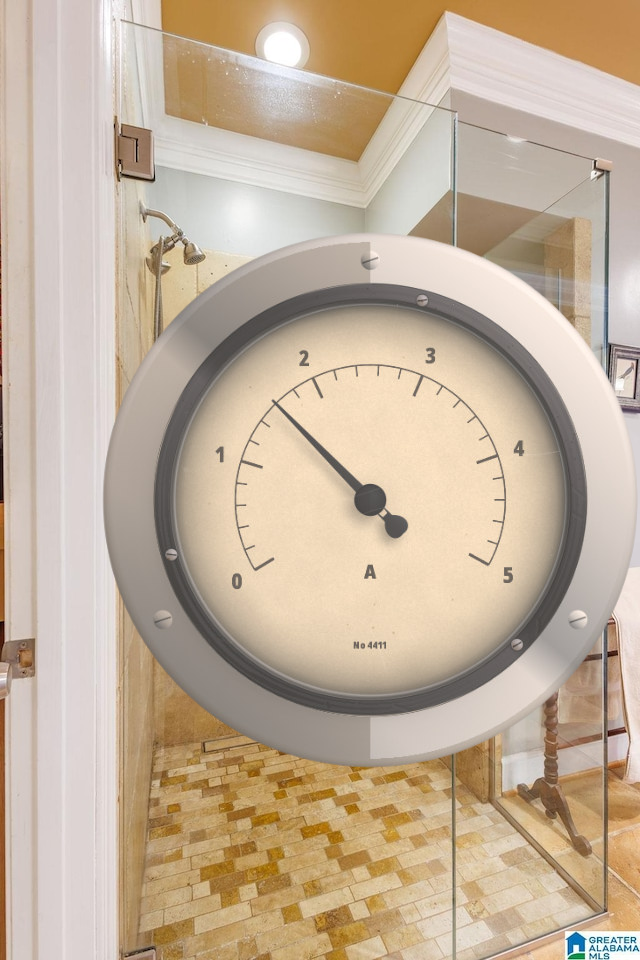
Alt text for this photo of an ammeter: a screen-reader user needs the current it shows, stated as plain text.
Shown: 1.6 A
